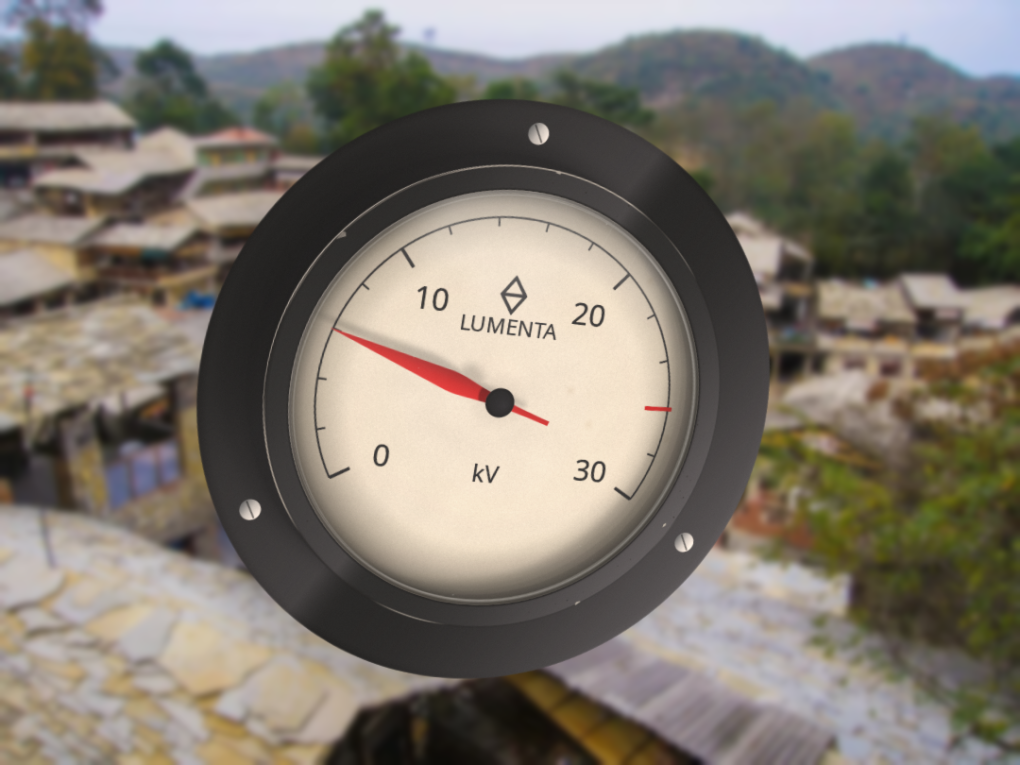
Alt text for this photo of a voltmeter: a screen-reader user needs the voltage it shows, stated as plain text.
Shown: 6 kV
